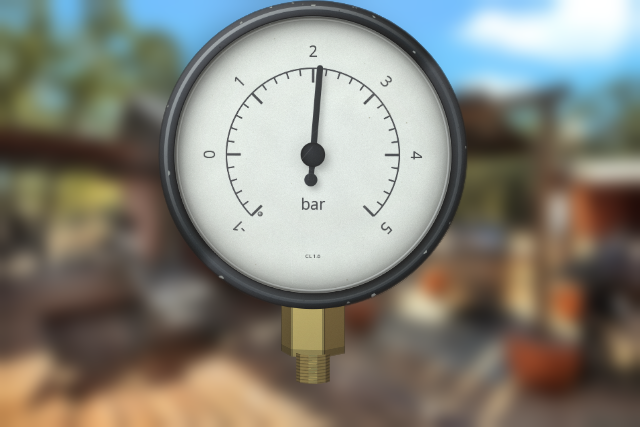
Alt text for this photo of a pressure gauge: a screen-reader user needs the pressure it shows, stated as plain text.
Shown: 2.1 bar
